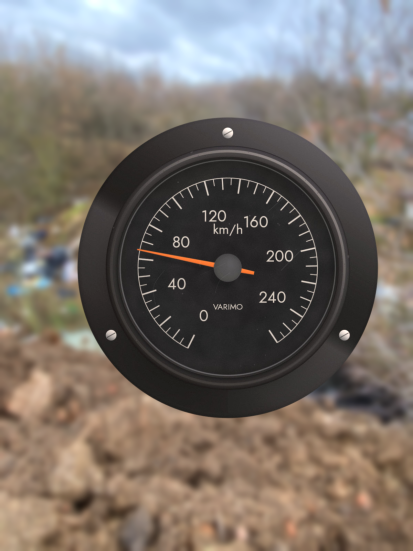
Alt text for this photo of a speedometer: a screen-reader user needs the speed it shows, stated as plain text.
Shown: 65 km/h
